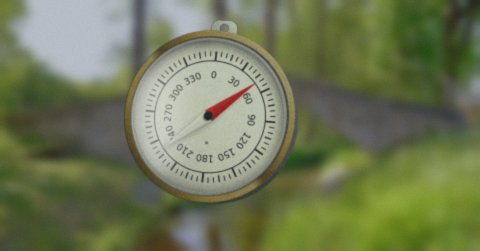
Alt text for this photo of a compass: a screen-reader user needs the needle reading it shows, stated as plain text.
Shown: 50 °
